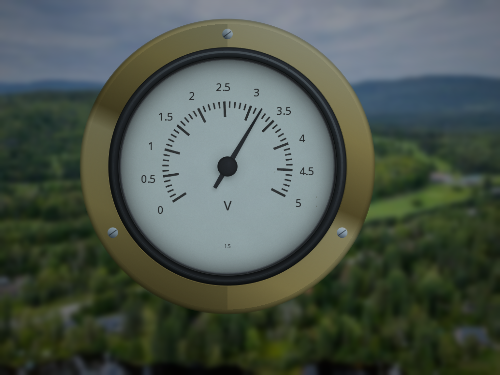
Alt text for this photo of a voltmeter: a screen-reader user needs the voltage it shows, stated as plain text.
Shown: 3.2 V
